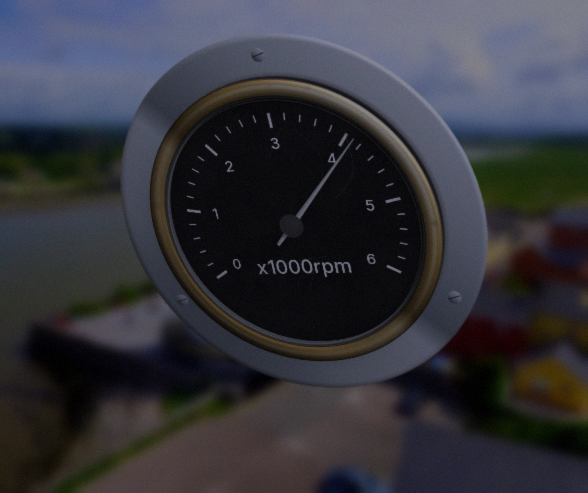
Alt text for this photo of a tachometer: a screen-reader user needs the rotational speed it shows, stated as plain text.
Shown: 4100 rpm
